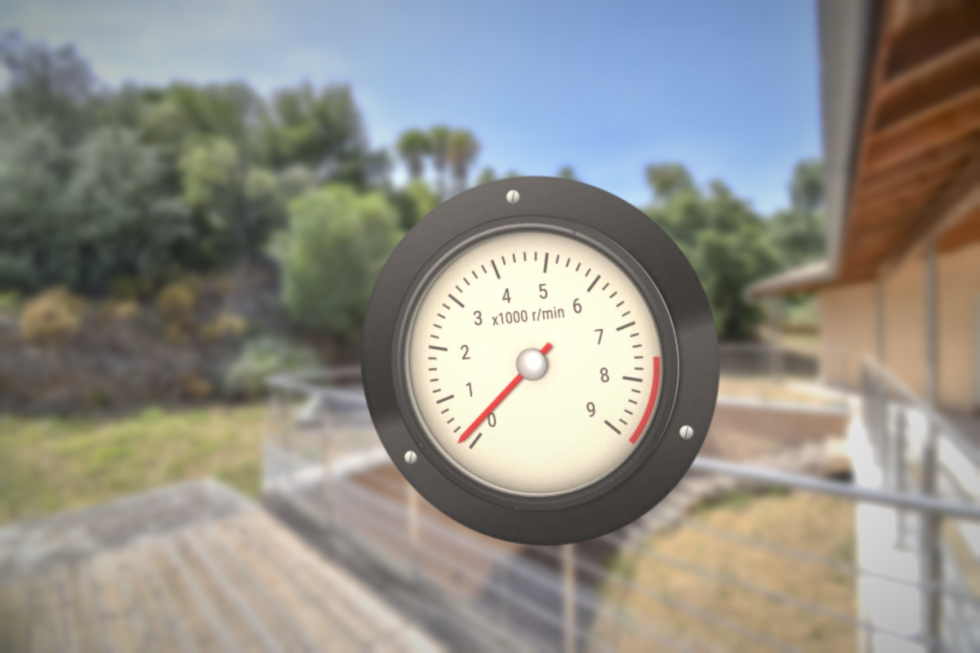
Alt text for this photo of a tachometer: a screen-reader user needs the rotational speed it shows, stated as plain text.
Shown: 200 rpm
